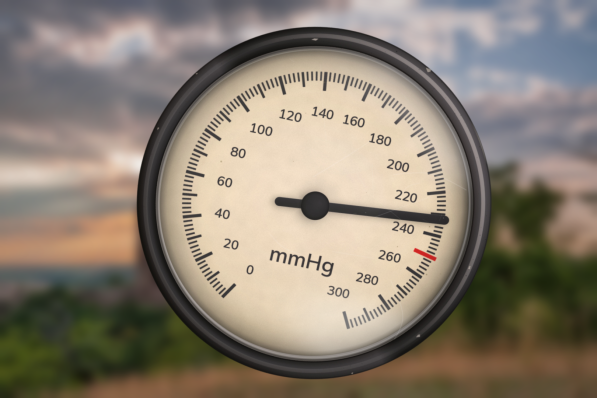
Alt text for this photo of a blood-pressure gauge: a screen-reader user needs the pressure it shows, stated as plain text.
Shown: 232 mmHg
